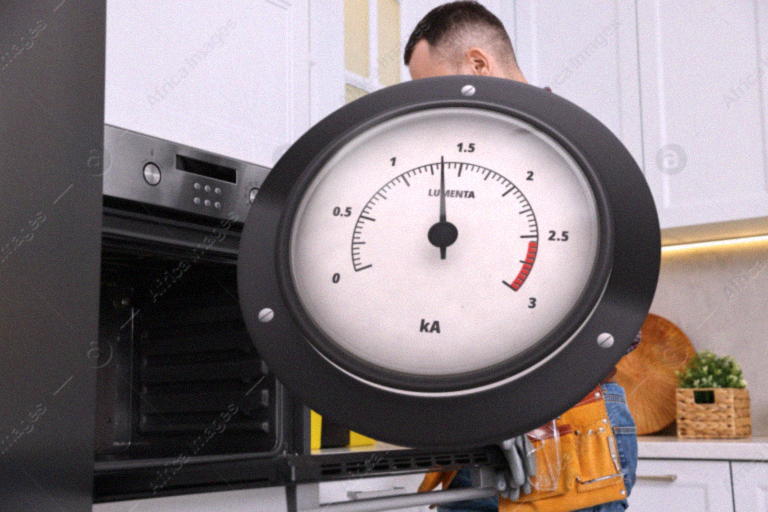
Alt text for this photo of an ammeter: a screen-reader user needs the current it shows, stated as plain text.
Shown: 1.35 kA
